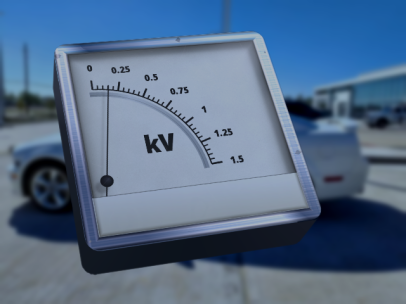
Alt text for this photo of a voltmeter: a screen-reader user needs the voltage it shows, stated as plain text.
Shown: 0.15 kV
